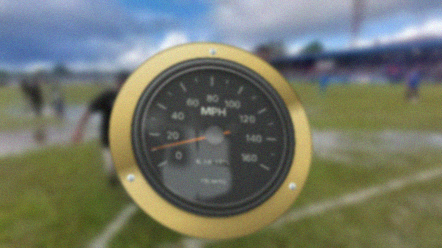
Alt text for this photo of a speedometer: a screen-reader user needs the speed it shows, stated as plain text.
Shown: 10 mph
